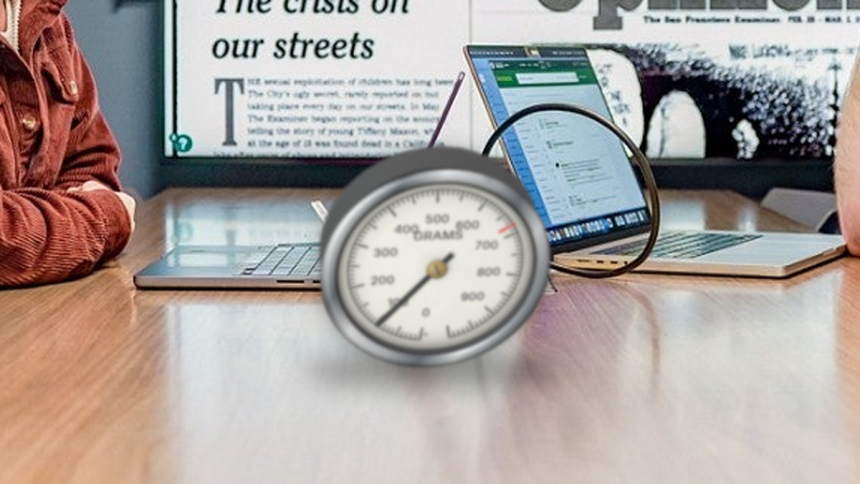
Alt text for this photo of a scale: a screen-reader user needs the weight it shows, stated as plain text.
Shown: 100 g
